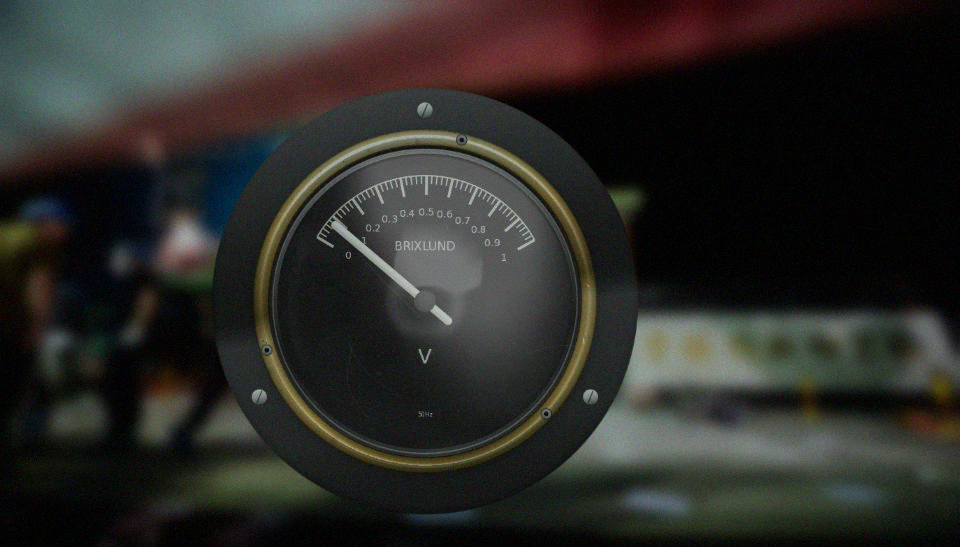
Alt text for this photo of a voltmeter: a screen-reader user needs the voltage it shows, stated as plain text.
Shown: 0.08 V
